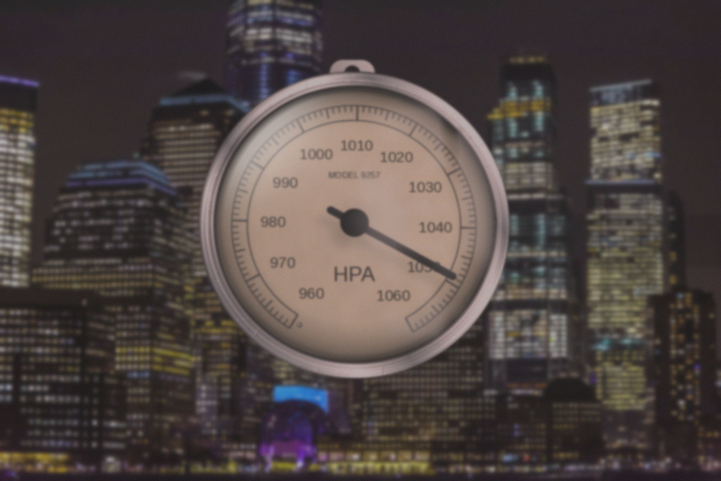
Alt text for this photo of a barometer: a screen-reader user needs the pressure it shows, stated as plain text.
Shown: 1049 hPa
